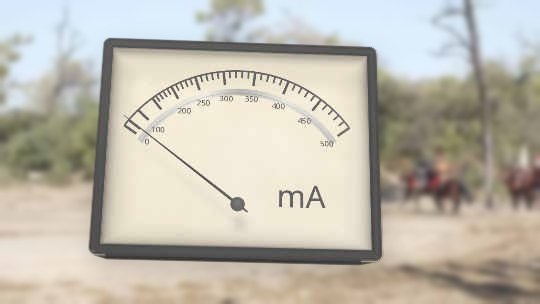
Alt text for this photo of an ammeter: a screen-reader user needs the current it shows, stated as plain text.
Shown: 50 mA
